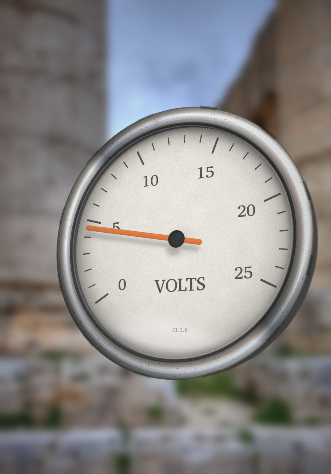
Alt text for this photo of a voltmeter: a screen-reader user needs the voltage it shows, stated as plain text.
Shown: 4.5 V
